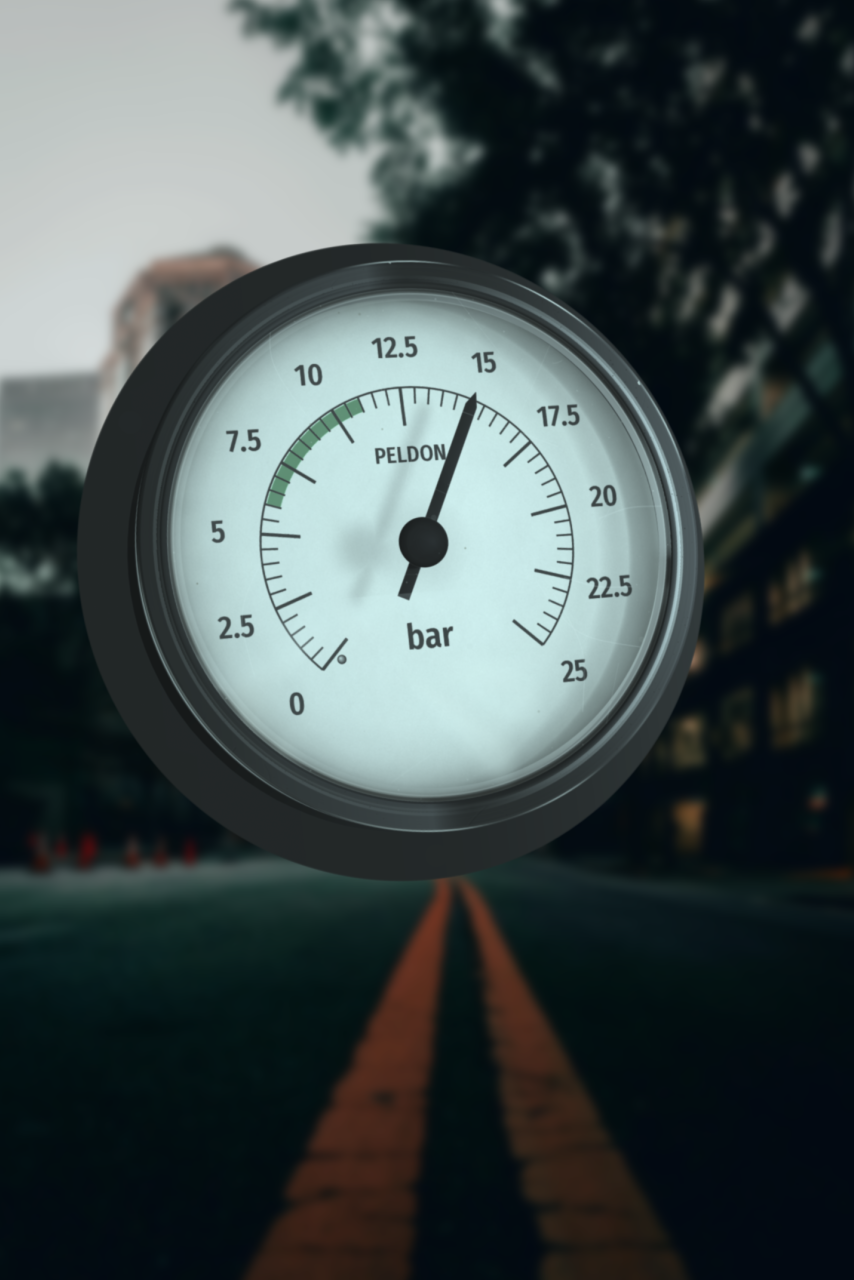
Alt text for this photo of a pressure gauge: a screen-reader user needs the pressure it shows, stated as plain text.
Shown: 15 bar
